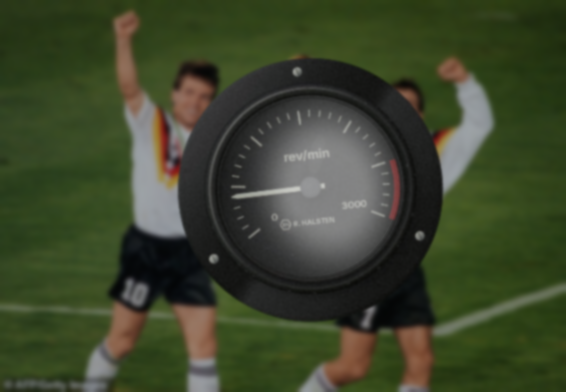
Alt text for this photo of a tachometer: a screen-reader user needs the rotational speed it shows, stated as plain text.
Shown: 400 rpm
